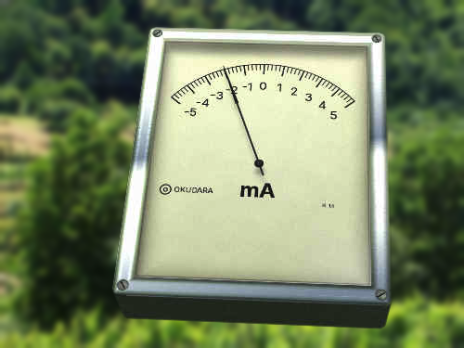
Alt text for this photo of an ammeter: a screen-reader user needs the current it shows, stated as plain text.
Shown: -2 mA
